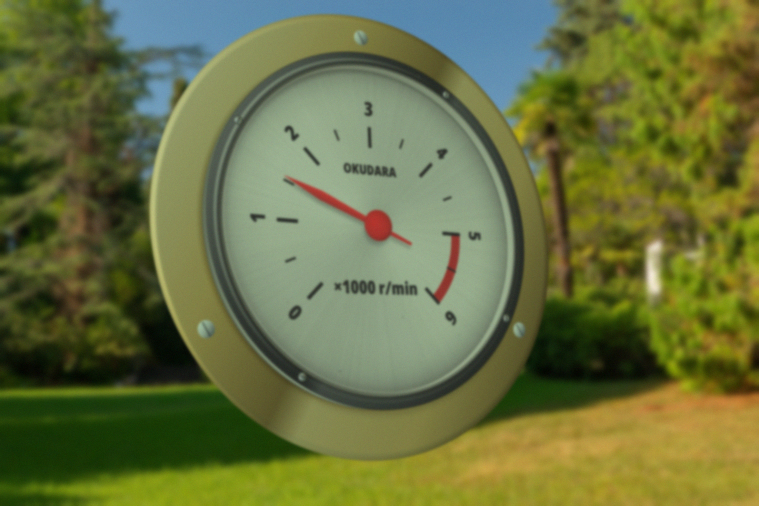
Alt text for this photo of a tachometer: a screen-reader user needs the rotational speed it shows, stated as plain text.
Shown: 1500 rpm
